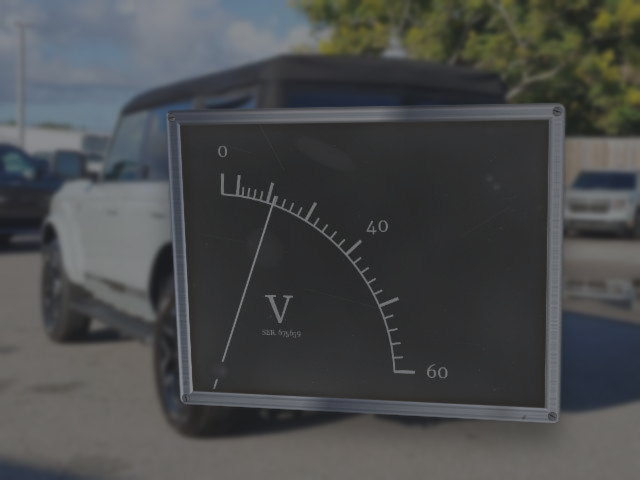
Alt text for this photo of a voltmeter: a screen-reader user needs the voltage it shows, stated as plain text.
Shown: 22 V
